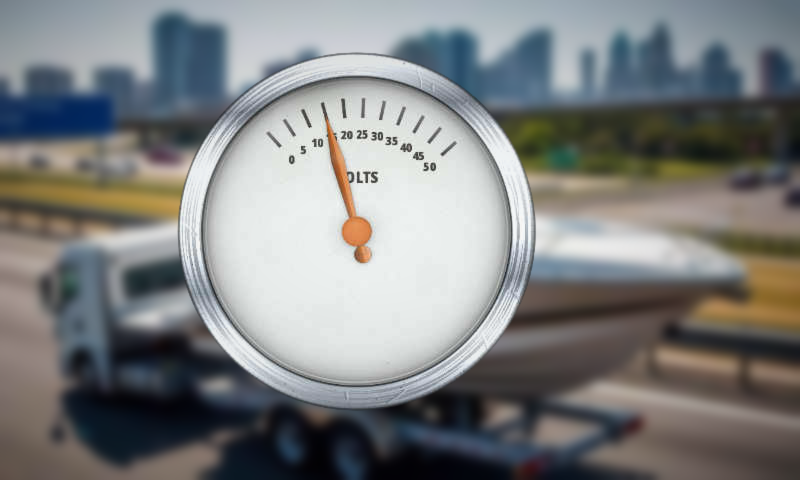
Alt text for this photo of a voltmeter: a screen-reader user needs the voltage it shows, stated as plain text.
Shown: 15 V
